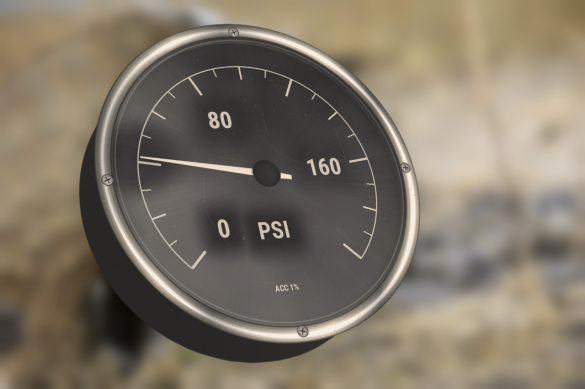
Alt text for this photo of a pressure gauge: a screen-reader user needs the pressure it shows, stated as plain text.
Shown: 40 psi
